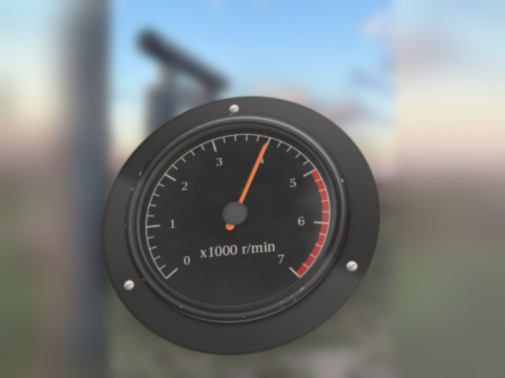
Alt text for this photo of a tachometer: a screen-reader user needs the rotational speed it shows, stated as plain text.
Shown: 4000 rpm
